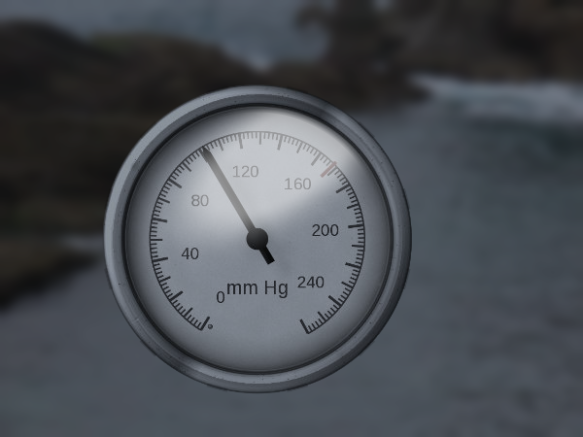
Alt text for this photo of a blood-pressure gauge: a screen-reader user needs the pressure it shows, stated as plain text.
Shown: 102 mmHg
